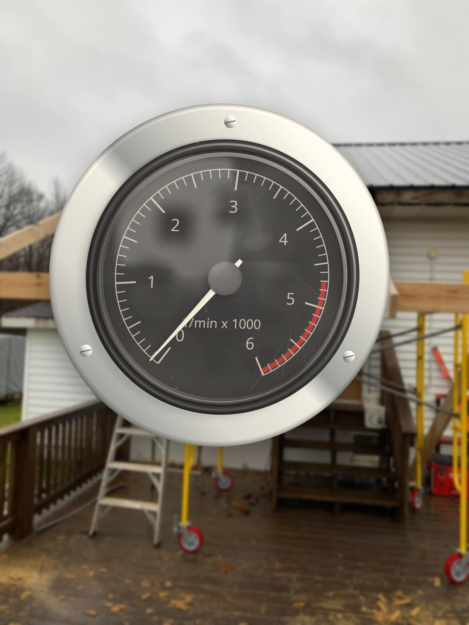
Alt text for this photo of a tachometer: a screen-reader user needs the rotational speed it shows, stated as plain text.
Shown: 100 rpm
